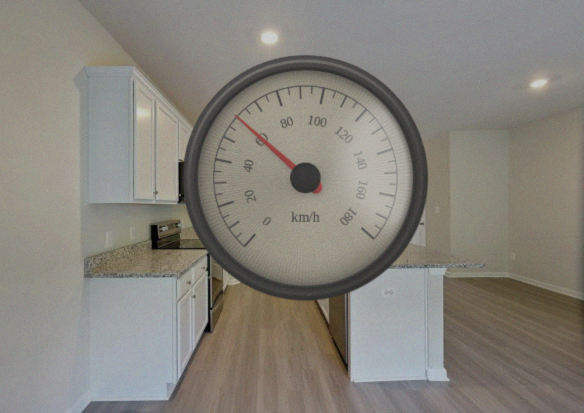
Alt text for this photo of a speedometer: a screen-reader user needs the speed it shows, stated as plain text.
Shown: 60 km/h
